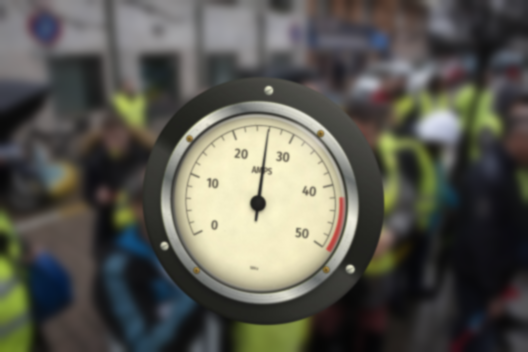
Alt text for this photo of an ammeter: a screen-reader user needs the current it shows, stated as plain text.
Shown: 26 A
